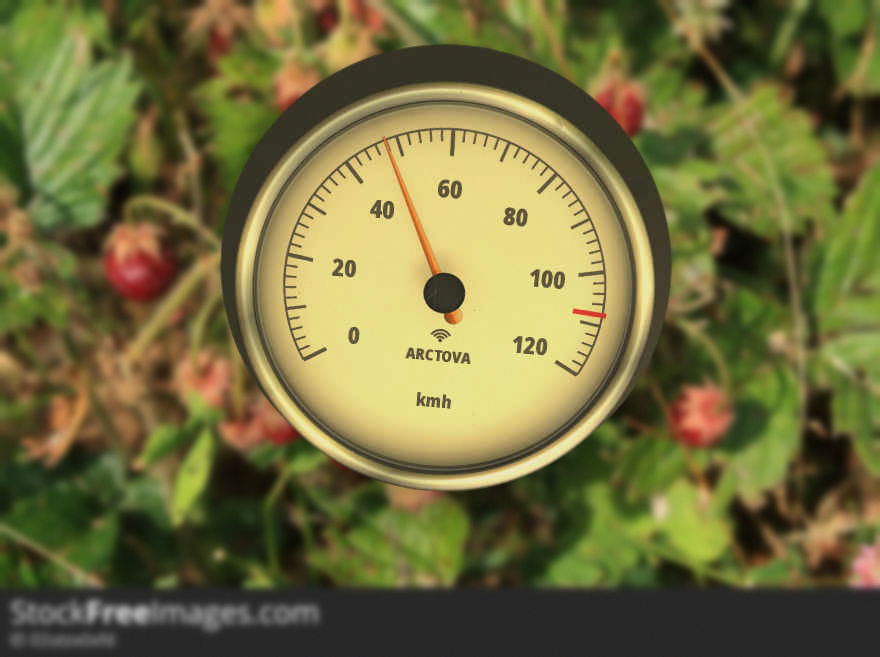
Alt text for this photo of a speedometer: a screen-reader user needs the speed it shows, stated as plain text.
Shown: 48 km/h
